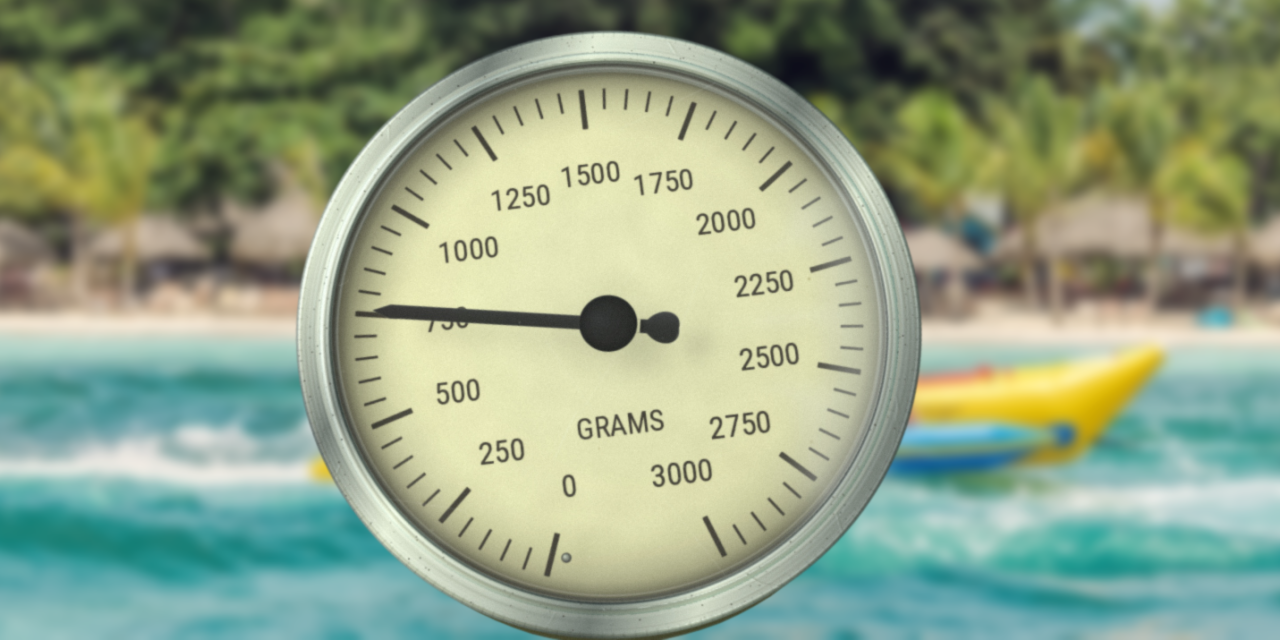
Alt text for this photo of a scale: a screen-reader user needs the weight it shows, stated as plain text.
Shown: 750 g
